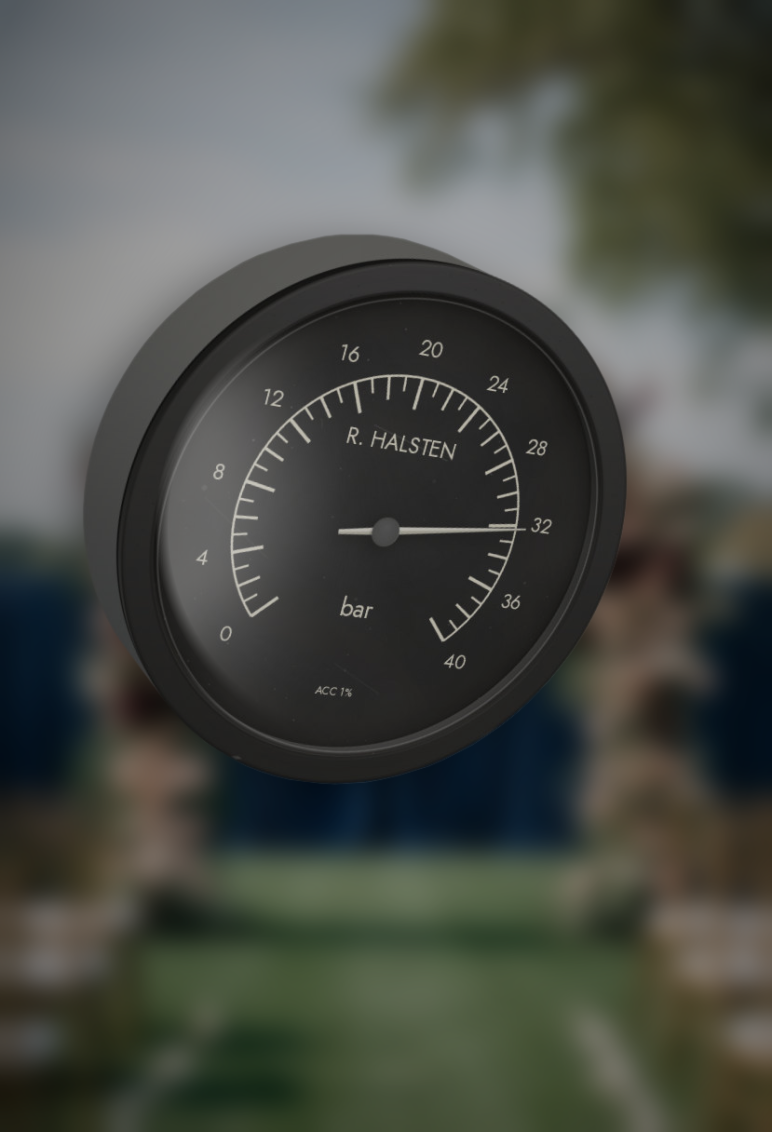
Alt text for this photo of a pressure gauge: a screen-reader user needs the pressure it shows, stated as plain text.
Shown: 32 bar
